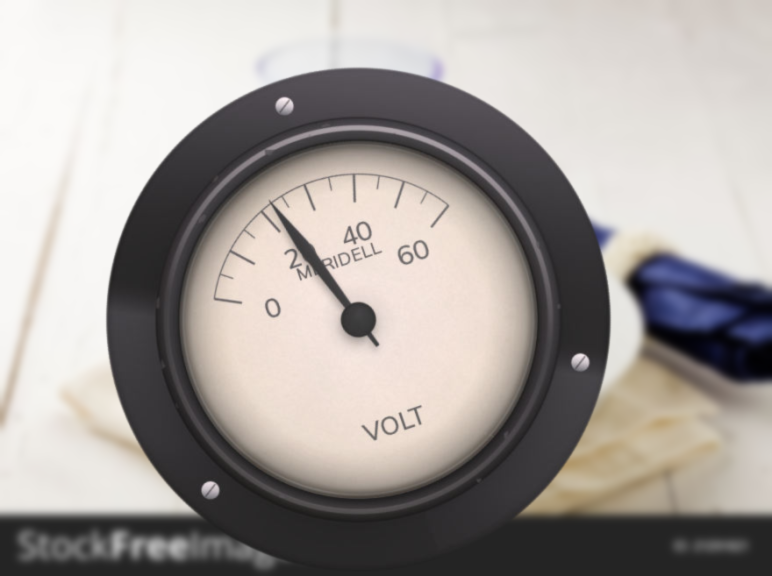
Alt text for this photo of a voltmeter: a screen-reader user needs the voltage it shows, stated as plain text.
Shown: 22.5 V
